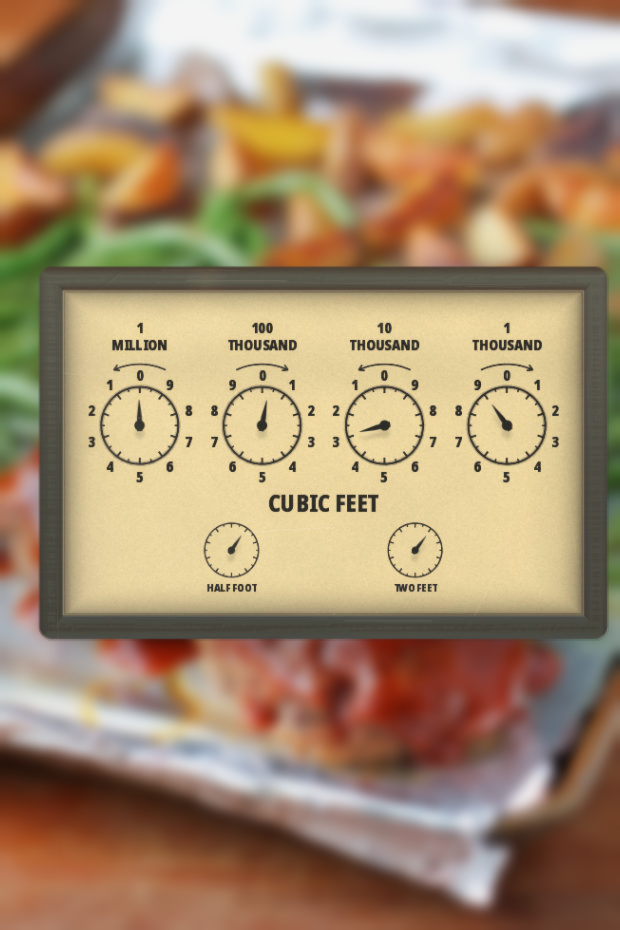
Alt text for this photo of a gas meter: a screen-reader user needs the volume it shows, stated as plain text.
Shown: 2900 ft³
